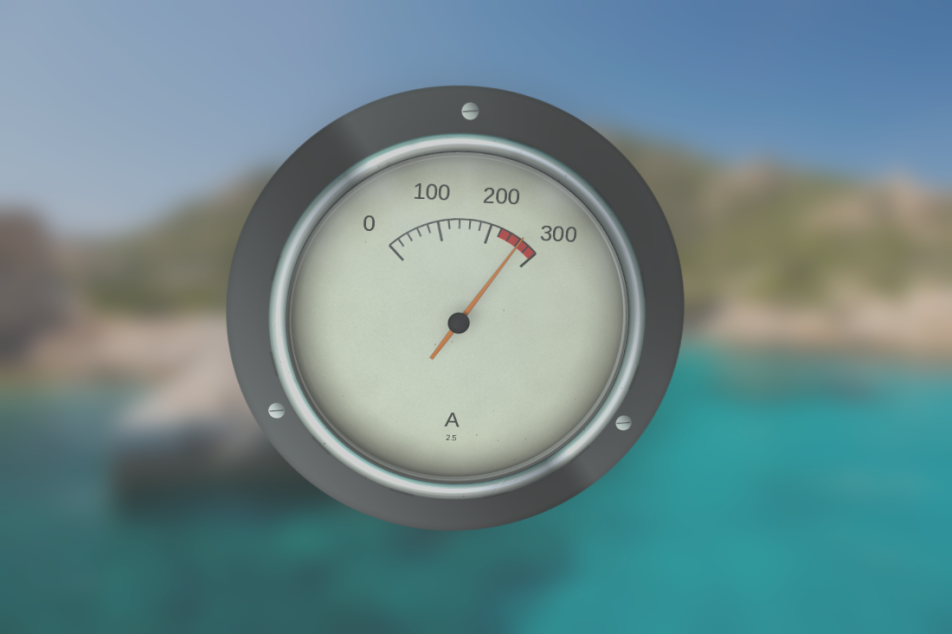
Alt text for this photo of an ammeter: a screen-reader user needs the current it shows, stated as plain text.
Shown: 260 A
